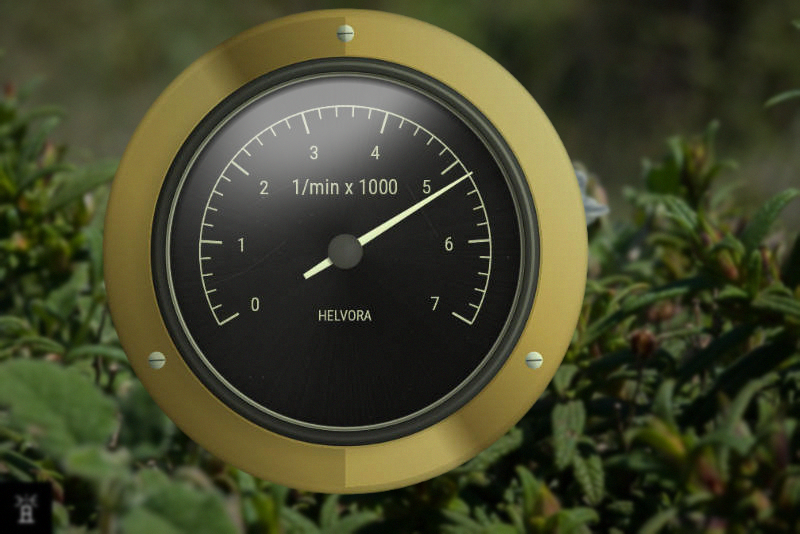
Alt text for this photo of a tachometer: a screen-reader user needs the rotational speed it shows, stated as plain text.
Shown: 5200 rpm
